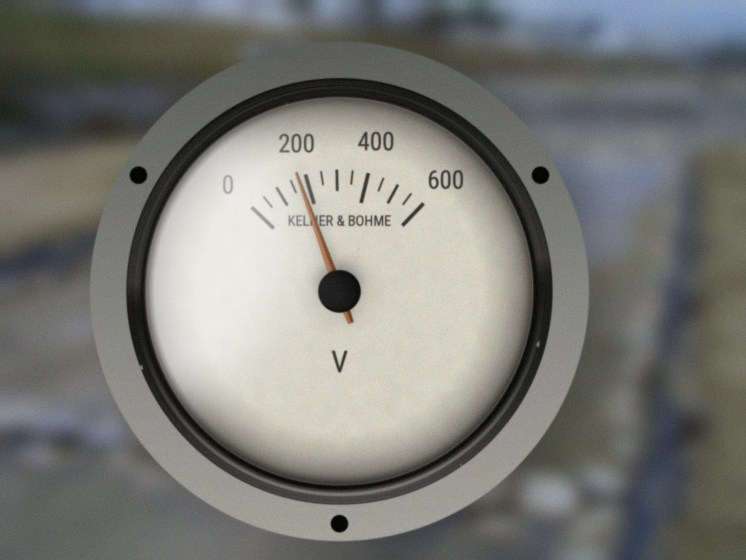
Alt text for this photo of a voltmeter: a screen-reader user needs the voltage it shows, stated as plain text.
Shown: 175 V
